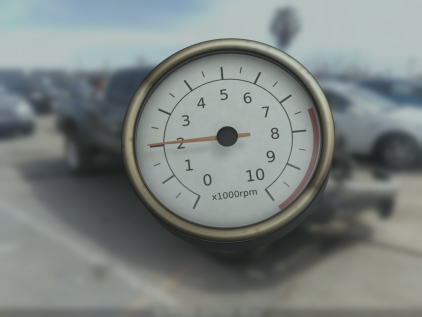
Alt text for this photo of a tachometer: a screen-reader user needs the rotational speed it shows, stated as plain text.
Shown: 2000 rpm
